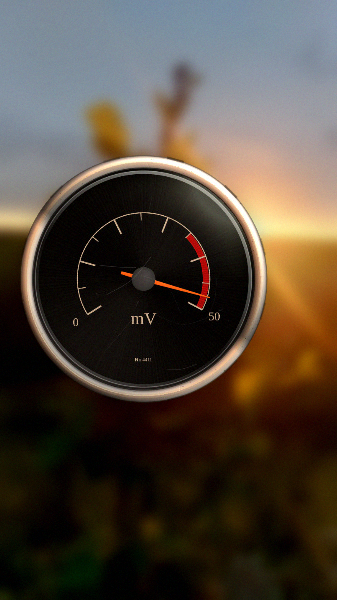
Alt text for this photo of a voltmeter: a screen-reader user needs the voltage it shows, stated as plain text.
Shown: 47.5 mV
